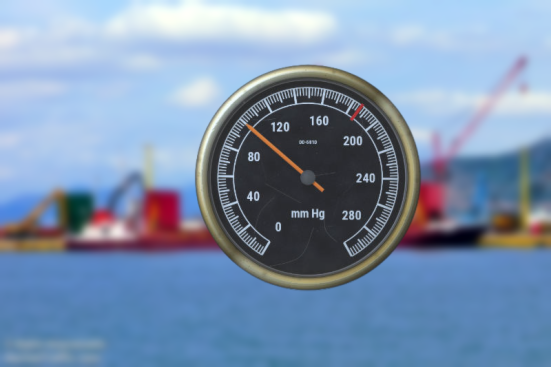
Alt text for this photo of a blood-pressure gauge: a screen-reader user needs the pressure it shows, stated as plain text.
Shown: 100 mmHg
